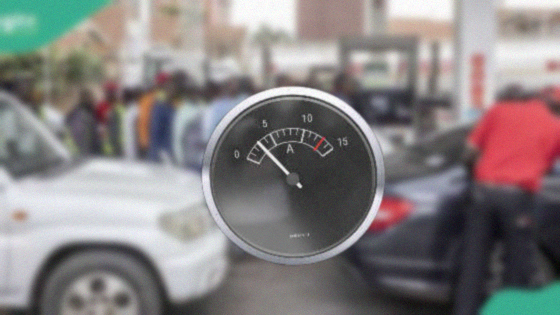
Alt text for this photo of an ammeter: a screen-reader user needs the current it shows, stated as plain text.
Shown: 3 A
